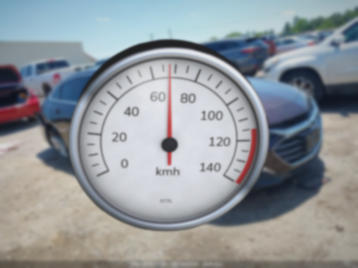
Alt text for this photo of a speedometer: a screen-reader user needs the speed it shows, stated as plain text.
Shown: 67.5 km/h
